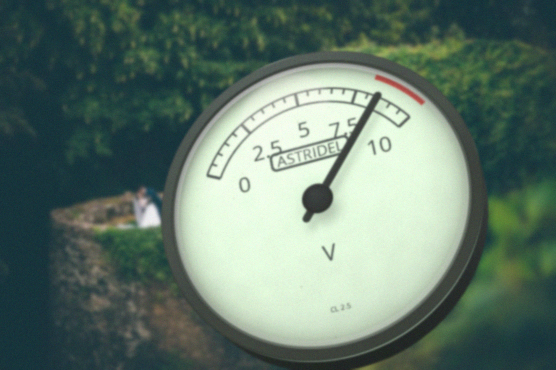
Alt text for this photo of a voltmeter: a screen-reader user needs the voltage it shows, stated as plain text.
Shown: 8.5 V
